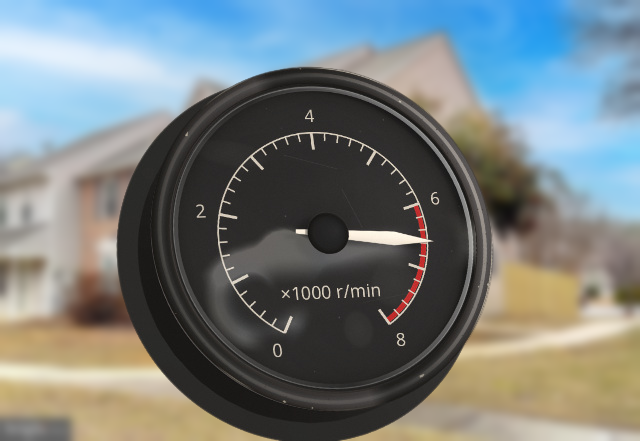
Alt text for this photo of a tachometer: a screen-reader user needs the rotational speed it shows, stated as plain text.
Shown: 6600 rpm
